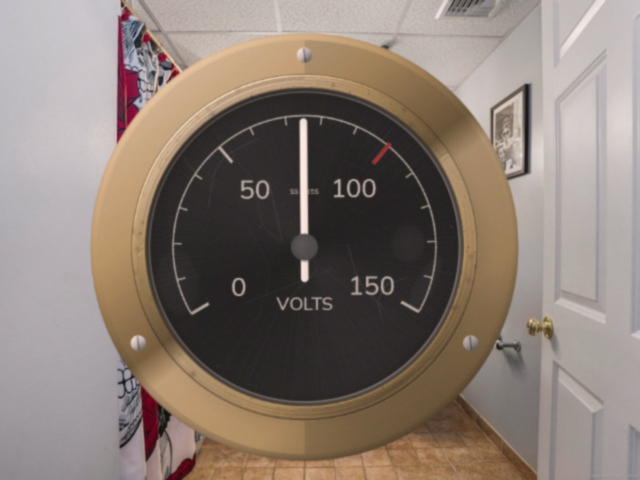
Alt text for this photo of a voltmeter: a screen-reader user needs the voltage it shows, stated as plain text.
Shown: 75 V
